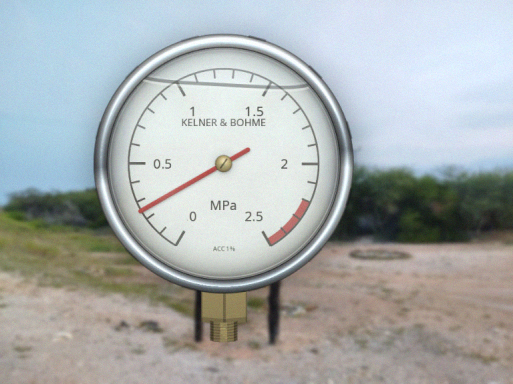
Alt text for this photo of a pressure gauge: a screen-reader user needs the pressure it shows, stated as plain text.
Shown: 0.25 MPa
